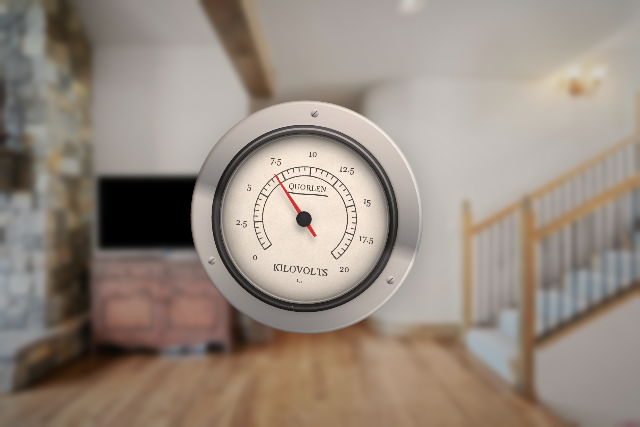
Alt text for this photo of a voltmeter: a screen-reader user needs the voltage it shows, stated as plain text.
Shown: 7 kV
